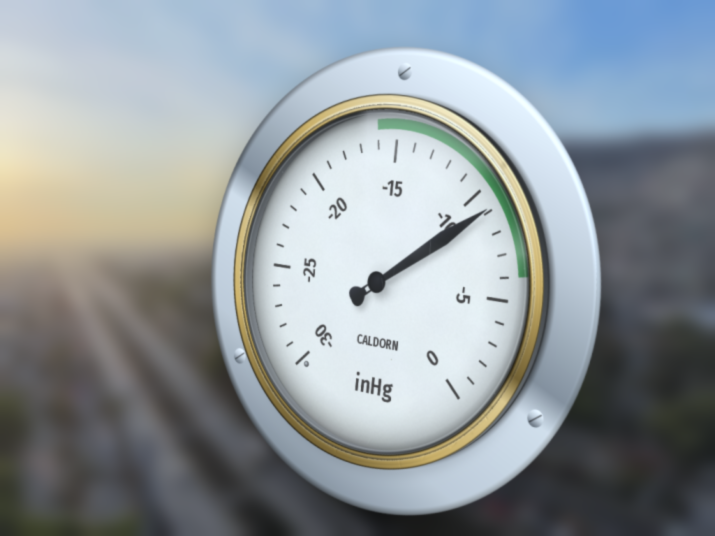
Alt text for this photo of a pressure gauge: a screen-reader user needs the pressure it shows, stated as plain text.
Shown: -9 inHg
